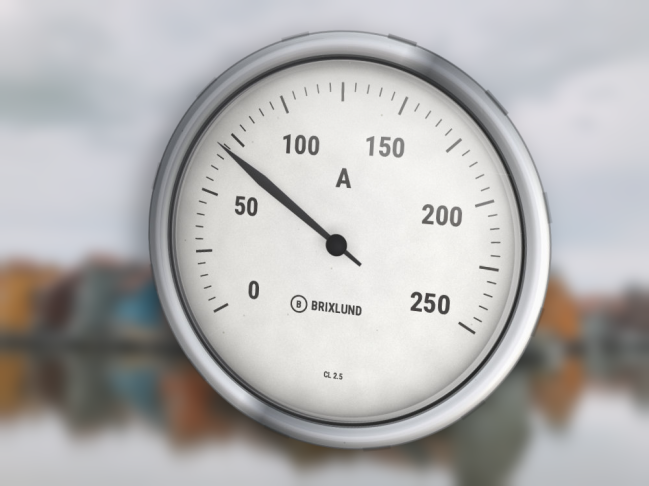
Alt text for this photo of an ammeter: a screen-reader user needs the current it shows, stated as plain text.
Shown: 70 A
